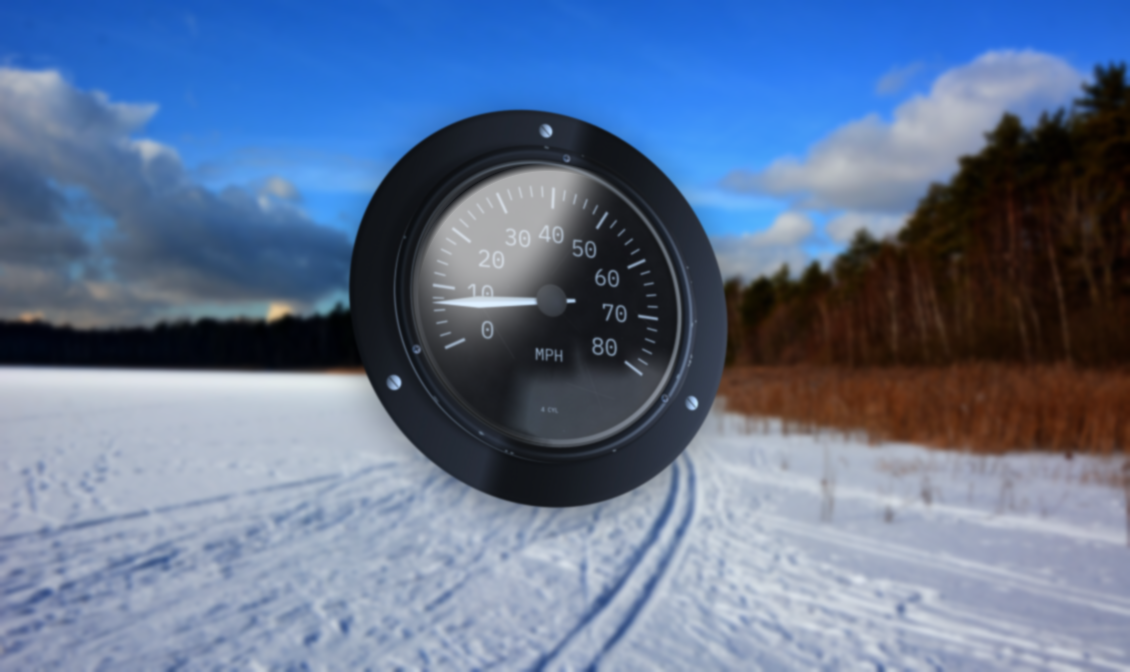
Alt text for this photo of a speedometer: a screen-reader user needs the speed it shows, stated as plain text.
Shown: 7 mph
